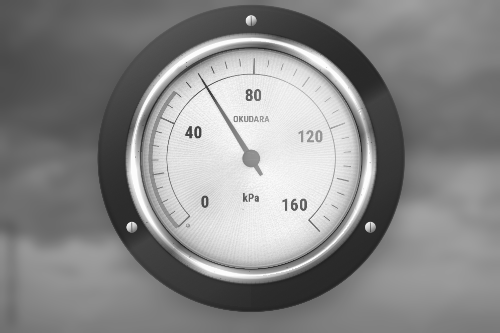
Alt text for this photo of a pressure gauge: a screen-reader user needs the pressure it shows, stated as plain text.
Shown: 60 kPa
